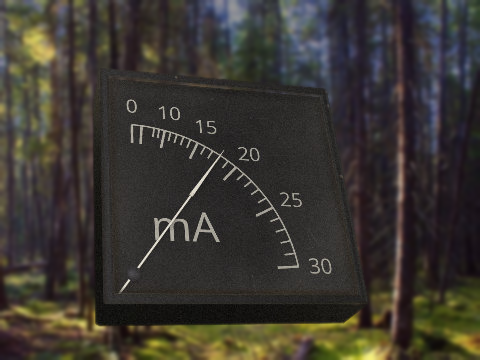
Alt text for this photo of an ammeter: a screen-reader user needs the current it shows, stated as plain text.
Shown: 18 mA
